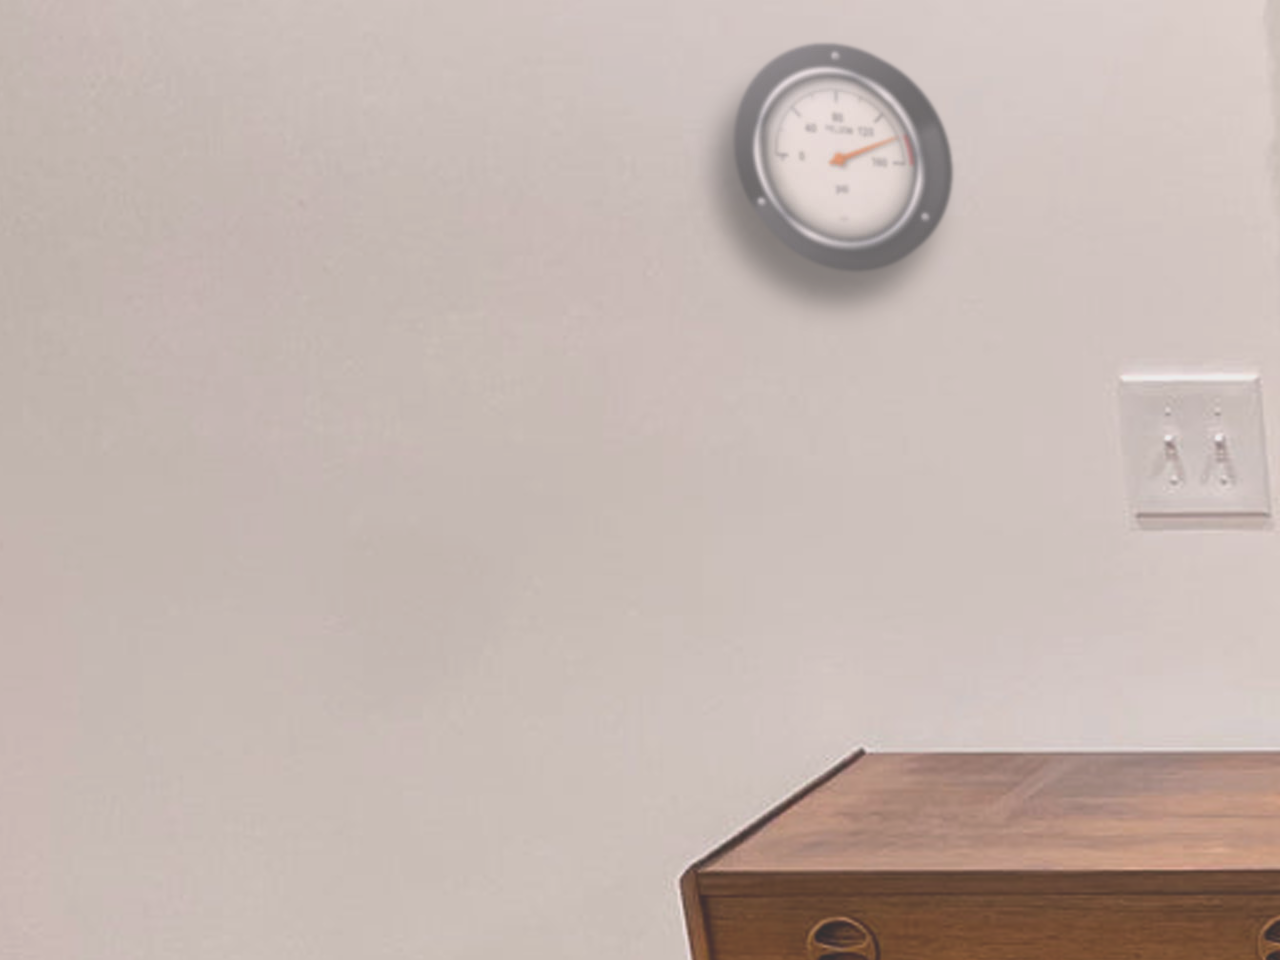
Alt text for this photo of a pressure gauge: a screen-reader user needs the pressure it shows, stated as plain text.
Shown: 140 psi
